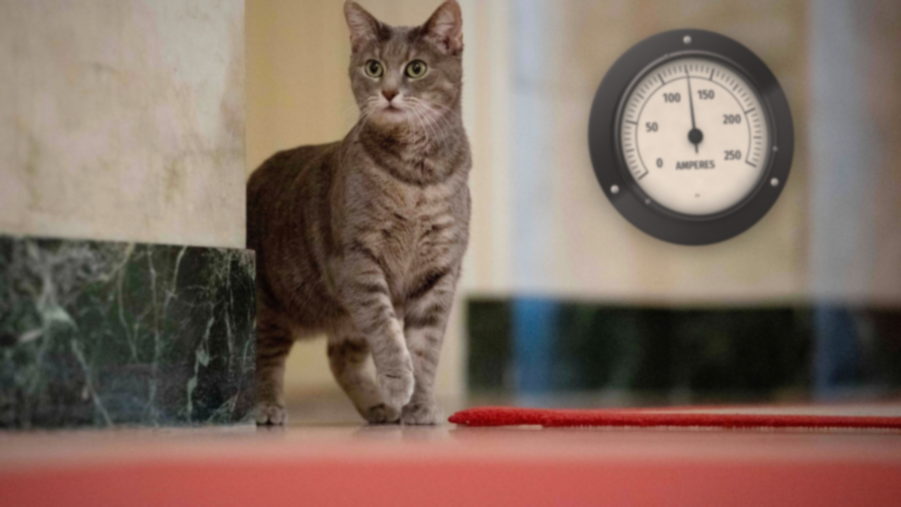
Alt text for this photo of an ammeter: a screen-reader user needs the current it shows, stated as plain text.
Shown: 125 A
